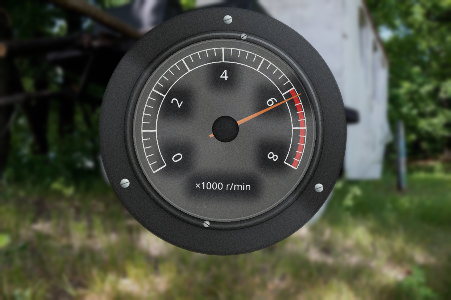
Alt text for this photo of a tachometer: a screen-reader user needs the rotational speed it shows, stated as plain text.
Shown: 6200 rpm
